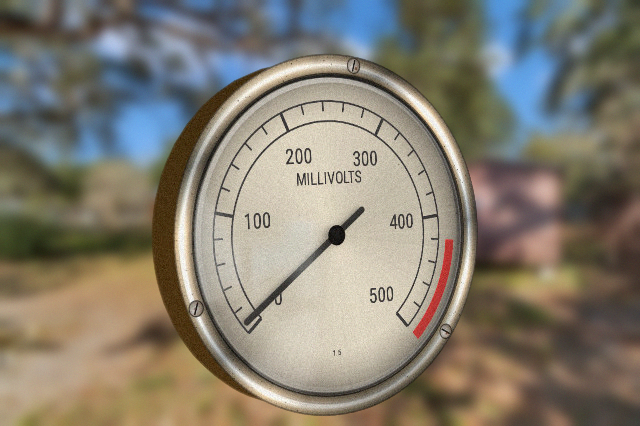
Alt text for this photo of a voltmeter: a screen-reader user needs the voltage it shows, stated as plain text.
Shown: 10 mV
